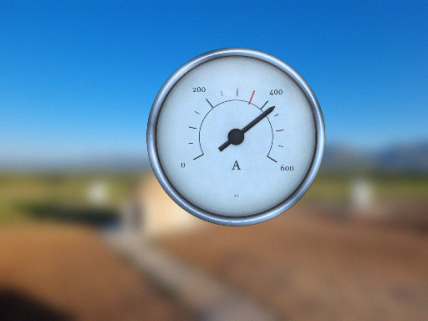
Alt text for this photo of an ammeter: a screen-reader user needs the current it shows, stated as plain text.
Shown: 425 A
